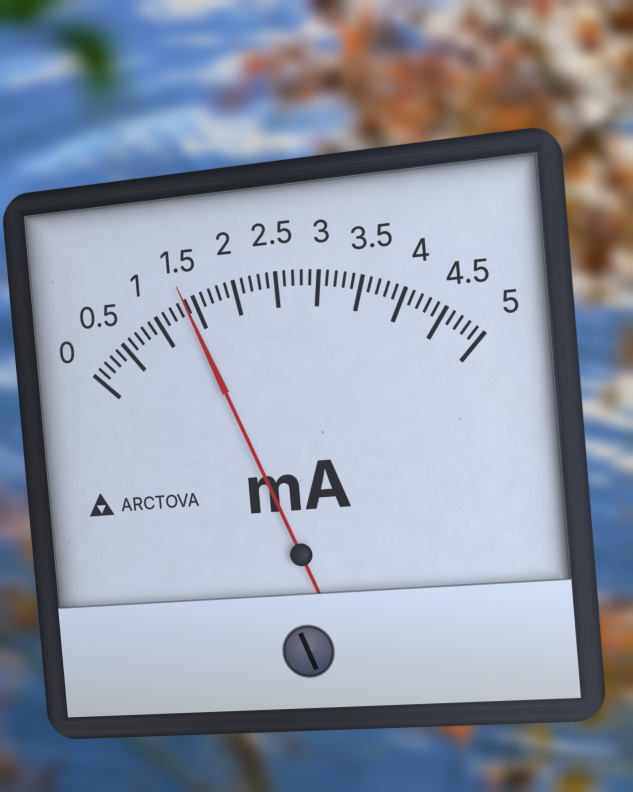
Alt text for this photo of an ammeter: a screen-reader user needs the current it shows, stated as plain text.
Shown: 1.4 mA
